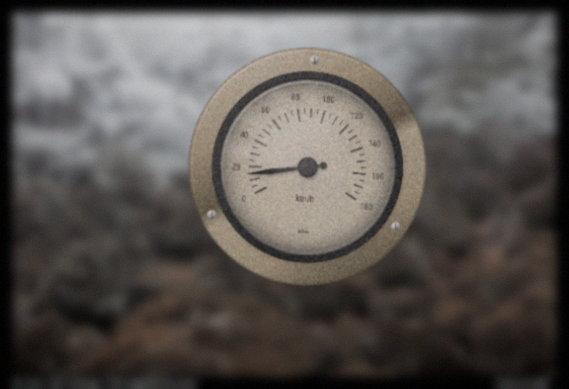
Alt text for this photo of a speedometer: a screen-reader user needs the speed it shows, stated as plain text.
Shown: 15 km/h
